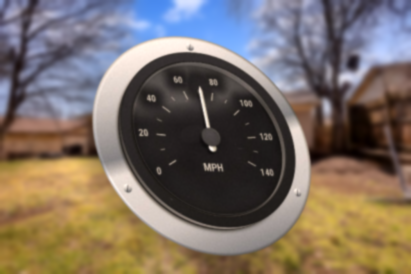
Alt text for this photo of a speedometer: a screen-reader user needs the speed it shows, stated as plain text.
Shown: 70 mph
